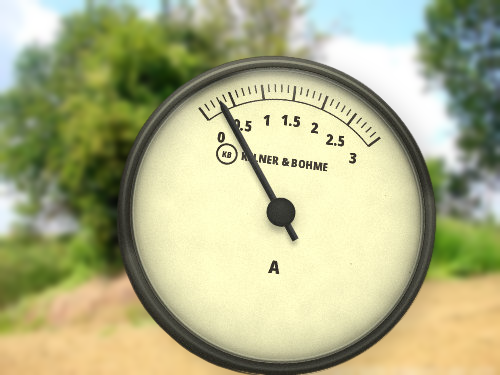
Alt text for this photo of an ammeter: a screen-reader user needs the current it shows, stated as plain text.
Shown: 0.3 A
